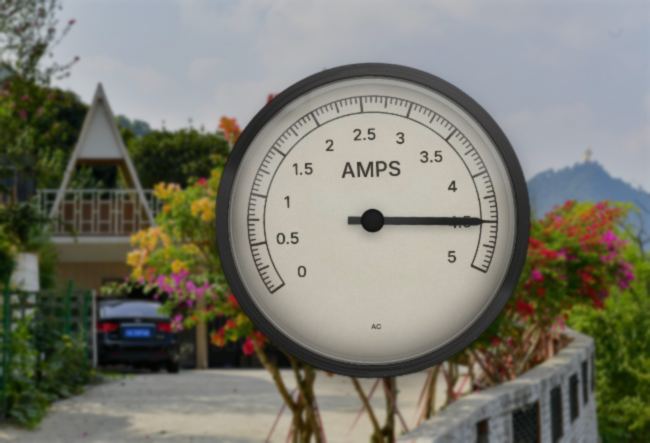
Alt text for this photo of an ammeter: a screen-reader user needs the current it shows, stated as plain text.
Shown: 4.5 A
